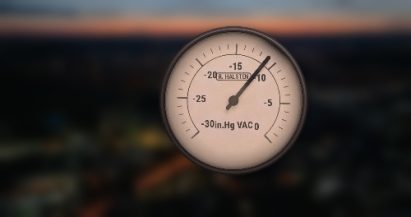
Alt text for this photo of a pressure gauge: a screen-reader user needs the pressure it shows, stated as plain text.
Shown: -11 inHg
